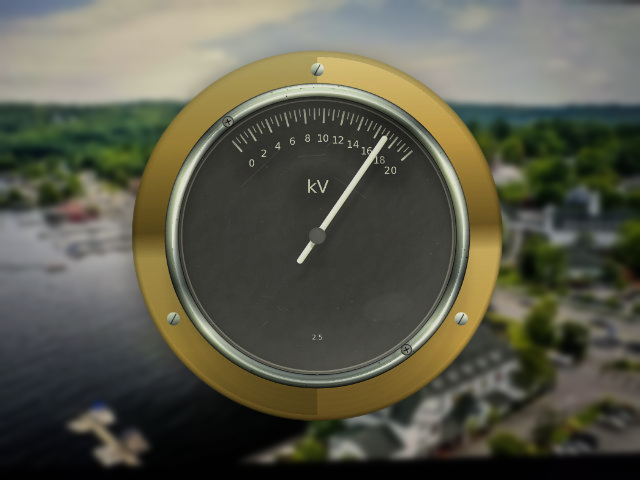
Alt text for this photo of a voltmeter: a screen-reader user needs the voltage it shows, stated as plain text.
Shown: 17 kV
